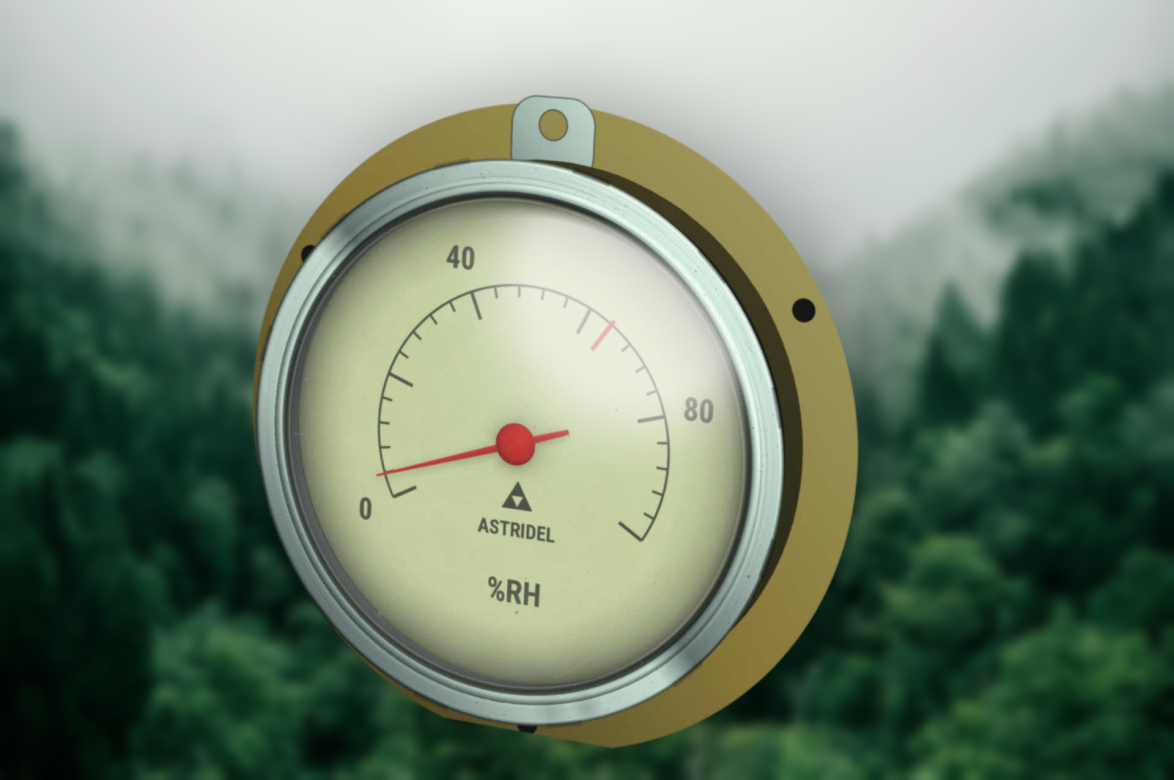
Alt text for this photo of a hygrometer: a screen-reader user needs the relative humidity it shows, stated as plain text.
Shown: 4 %
